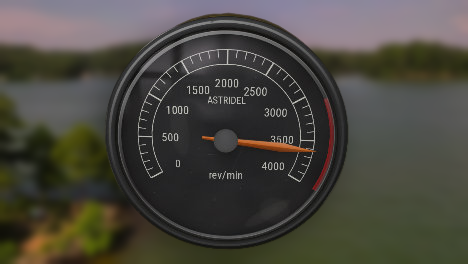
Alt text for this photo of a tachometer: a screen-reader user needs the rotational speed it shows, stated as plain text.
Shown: 3600 rpm
